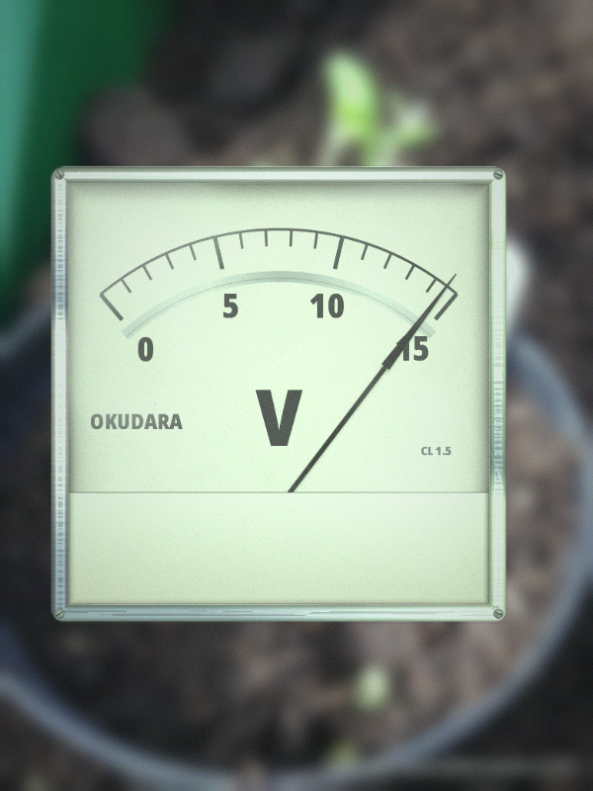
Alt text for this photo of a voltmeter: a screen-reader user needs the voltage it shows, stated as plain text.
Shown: 14.5 V
